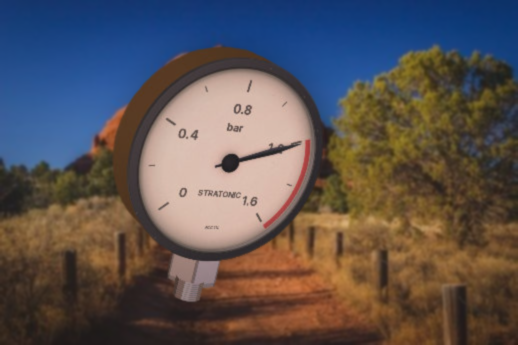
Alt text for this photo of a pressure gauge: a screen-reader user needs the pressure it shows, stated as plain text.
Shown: 1.2 bar
